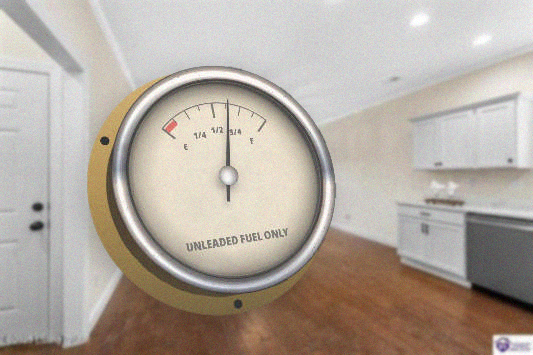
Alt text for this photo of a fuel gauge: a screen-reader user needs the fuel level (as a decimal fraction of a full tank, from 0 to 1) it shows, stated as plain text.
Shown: 0.625
